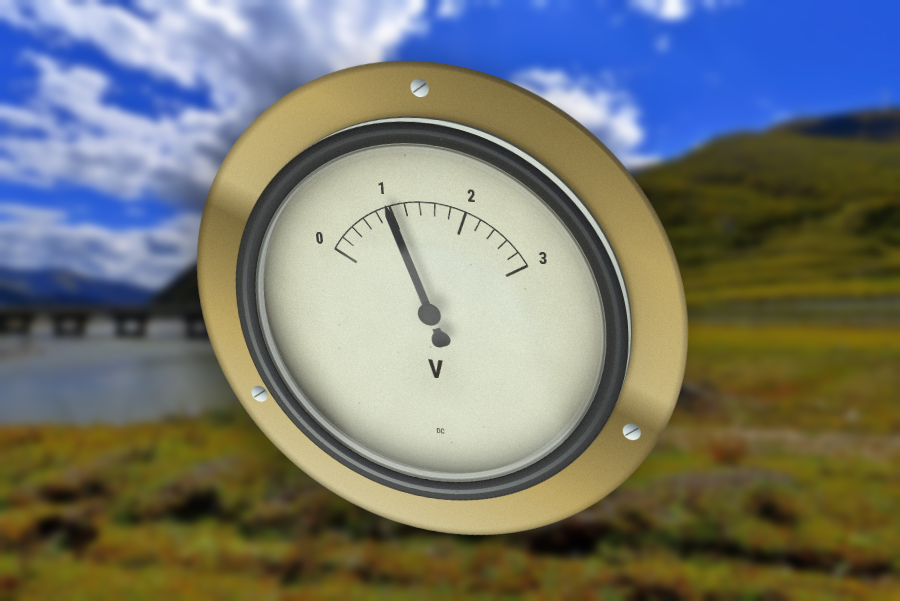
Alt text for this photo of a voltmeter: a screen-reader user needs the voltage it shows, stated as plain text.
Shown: 1 V
